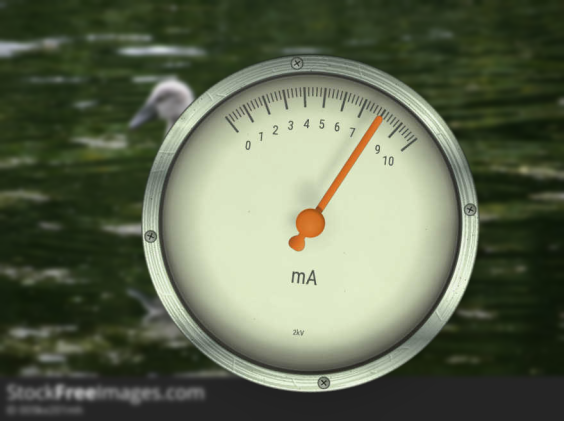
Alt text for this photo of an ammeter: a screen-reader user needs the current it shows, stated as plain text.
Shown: 8 mA
